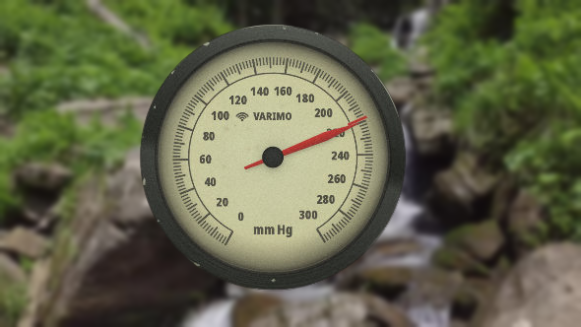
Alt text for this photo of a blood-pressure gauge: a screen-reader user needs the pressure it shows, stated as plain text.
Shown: 220 mmHg
